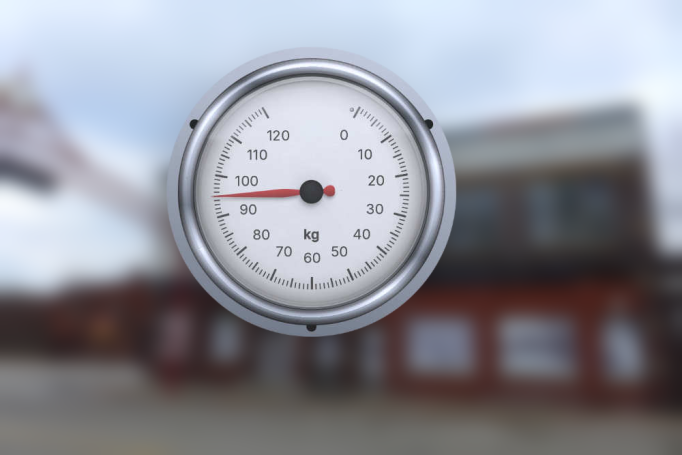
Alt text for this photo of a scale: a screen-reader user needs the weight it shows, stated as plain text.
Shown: 95 kg
